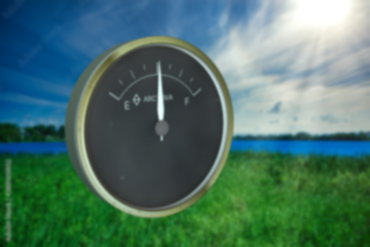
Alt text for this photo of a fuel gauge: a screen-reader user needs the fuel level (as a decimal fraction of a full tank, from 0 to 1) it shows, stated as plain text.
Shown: 0.5
